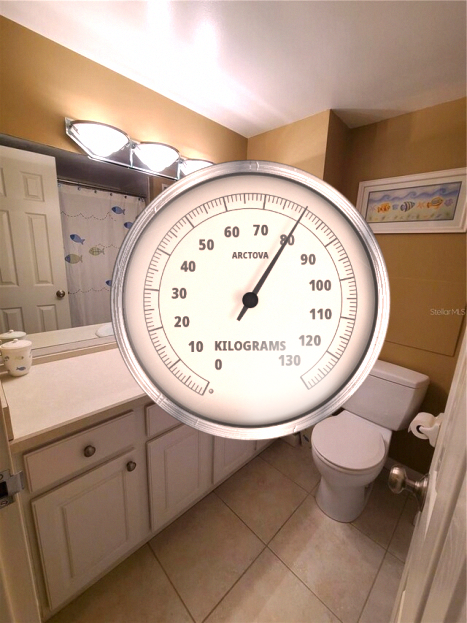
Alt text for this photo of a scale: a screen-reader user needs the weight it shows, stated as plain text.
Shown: 80 kg
